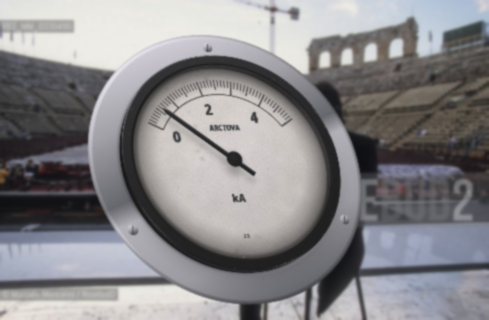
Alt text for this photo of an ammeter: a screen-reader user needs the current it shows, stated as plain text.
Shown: 0.5 kA
